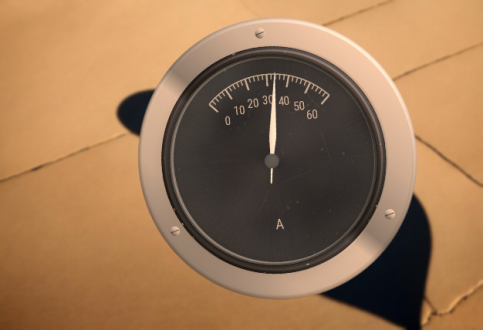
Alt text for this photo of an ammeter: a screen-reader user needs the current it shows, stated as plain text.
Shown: 34 A
